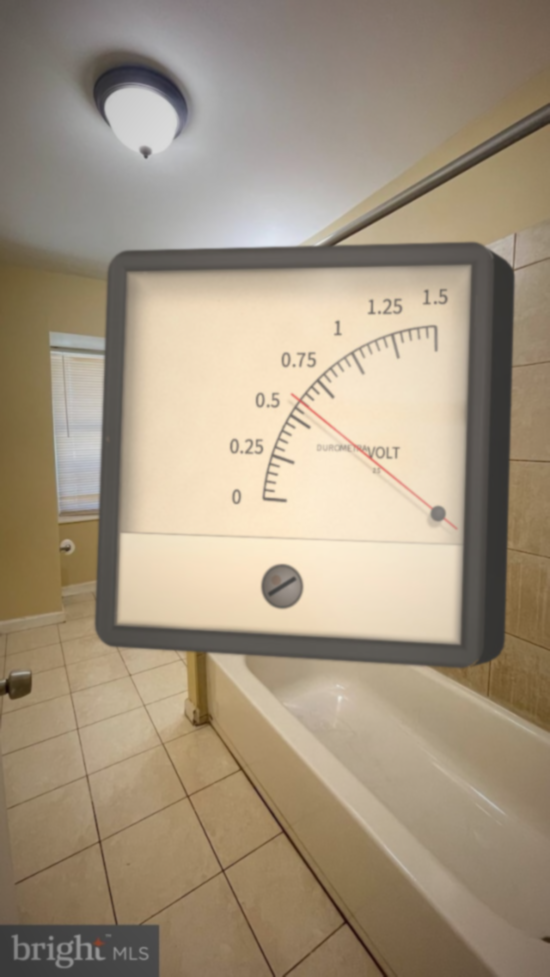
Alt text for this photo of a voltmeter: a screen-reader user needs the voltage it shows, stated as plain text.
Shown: 0.6 V
